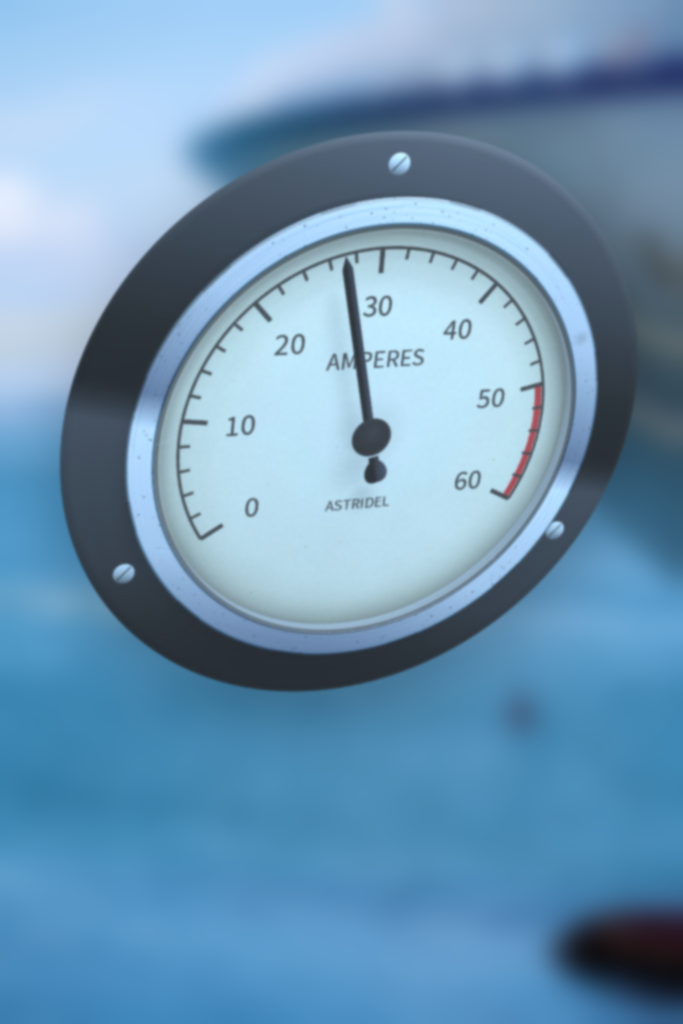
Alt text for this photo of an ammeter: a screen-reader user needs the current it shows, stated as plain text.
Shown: 27 A
